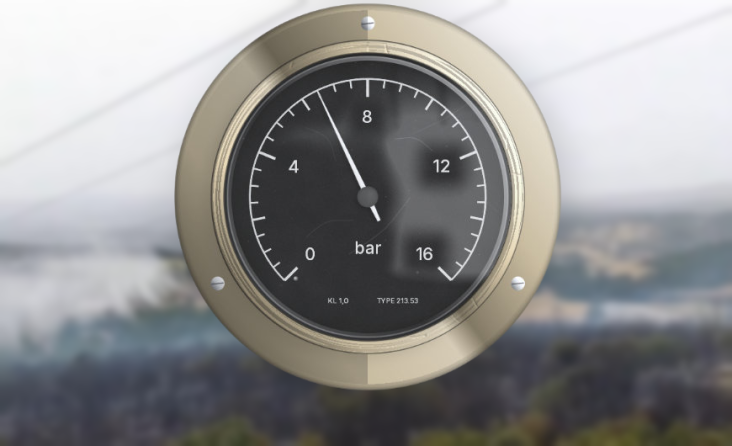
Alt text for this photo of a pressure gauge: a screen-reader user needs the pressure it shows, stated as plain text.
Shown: 6.5 bar
